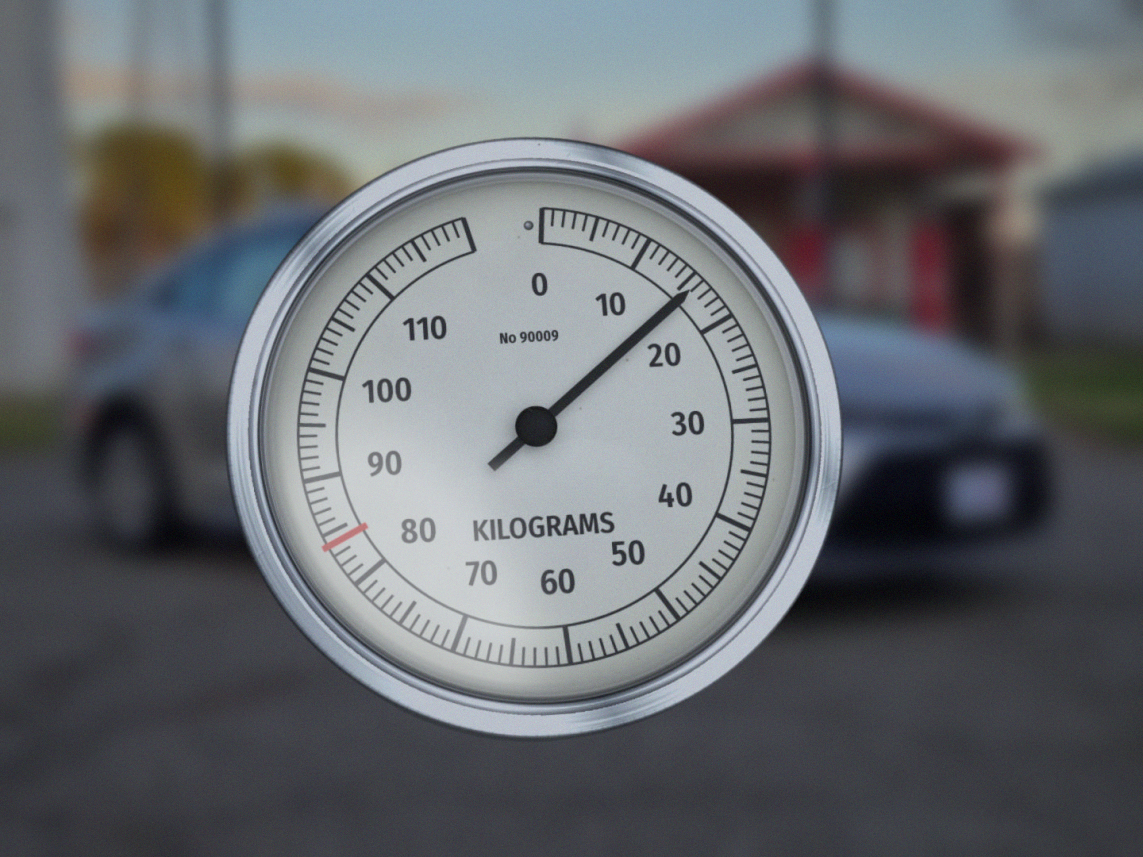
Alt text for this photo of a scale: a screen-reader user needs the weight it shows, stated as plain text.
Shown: 16 kg
